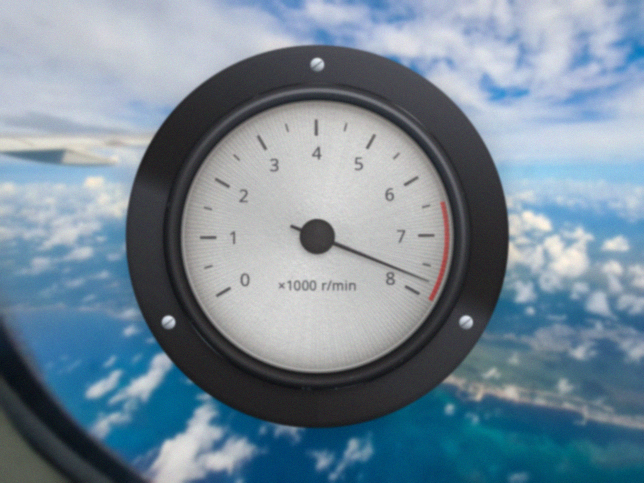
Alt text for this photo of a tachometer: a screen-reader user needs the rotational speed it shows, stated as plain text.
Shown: 7750 rpm
